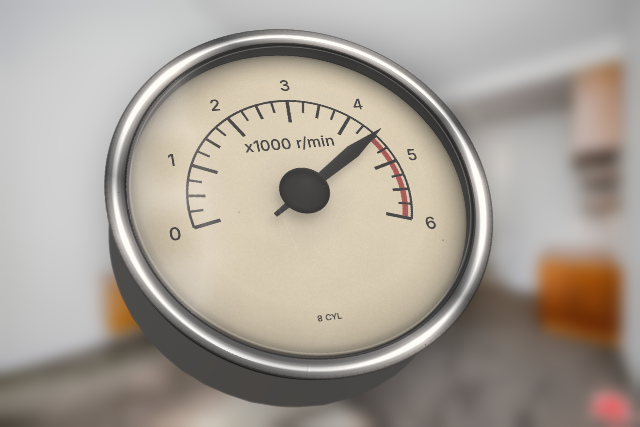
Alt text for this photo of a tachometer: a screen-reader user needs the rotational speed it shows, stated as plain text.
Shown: 4500 rpm
